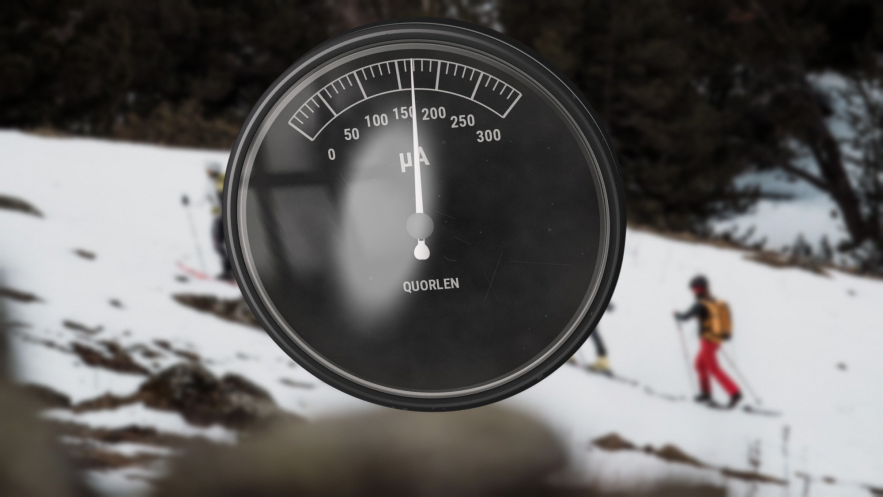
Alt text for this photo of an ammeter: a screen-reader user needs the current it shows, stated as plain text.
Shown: 170 µA
